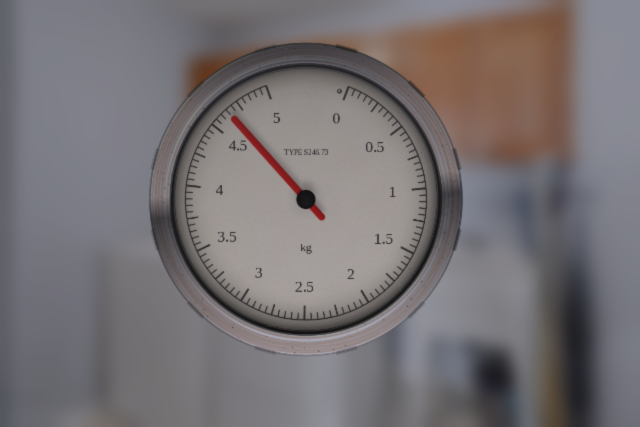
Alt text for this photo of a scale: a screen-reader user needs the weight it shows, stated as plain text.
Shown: 4.65 kg
